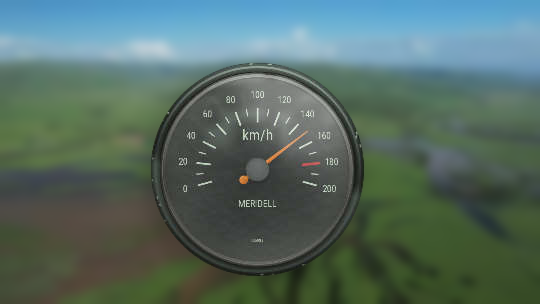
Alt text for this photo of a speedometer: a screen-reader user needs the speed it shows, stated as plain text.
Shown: 150 km/h
